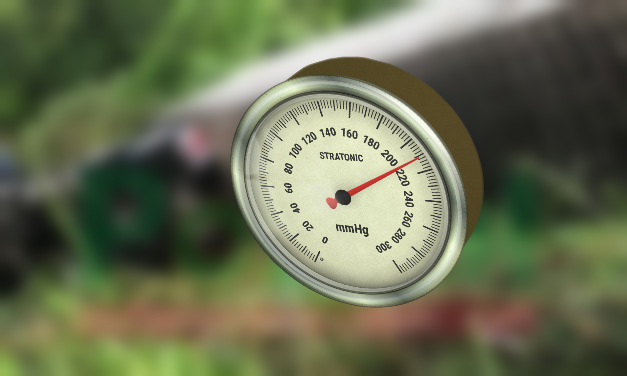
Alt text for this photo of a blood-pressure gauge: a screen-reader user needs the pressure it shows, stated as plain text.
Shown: 210 mmHg
